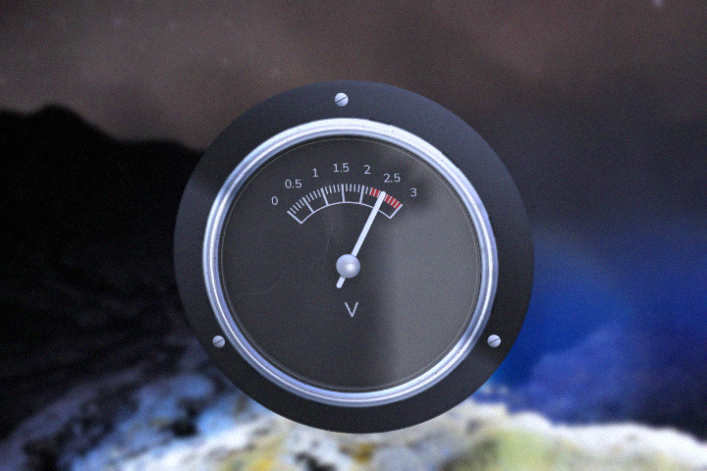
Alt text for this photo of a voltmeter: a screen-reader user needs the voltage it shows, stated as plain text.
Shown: 2.5 V
